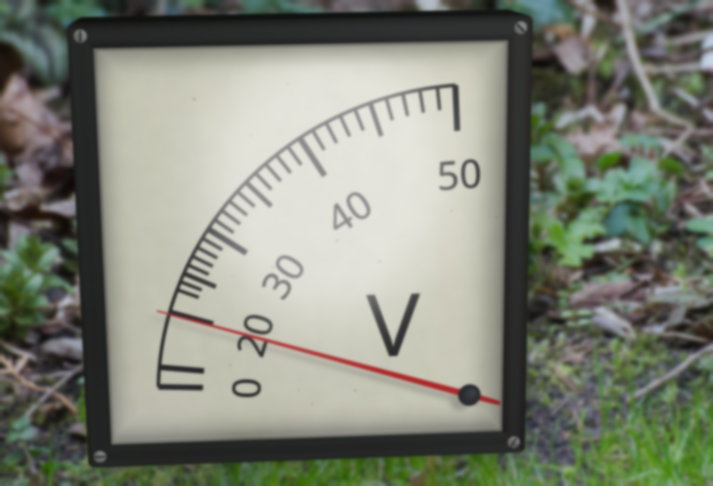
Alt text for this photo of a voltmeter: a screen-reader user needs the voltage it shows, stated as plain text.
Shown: 20 V
